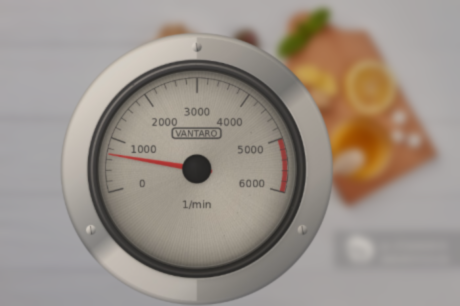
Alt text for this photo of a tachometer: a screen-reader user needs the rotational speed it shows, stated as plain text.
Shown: 700 rpm
